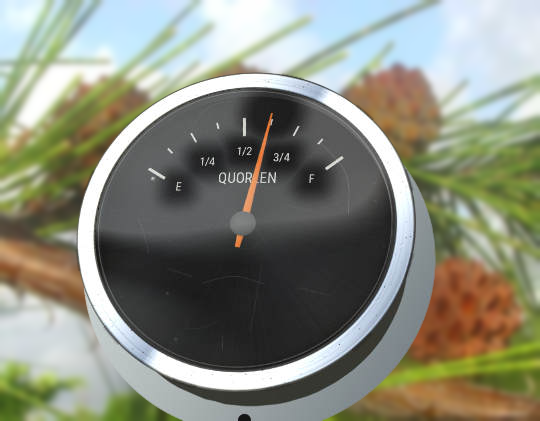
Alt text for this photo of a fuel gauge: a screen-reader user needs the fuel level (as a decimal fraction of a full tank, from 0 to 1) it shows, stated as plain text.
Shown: 0.625
